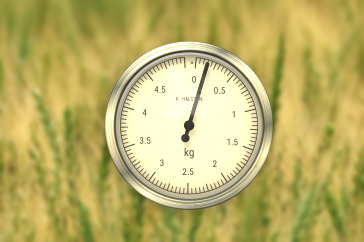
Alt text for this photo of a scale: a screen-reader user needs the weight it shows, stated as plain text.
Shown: 0.15 kg
